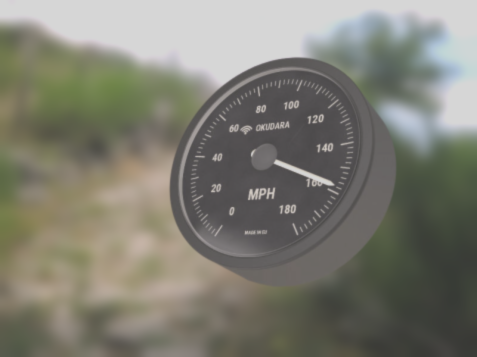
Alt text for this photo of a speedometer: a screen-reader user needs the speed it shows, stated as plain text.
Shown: 158 mph
